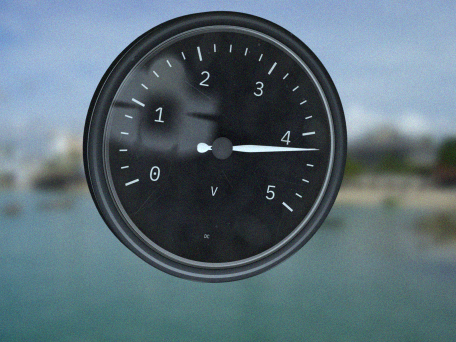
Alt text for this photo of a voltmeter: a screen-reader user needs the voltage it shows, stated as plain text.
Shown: 4.2 V
